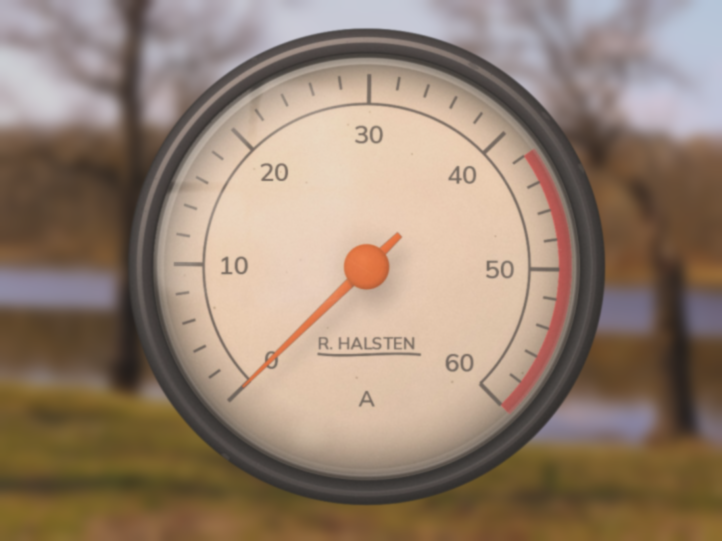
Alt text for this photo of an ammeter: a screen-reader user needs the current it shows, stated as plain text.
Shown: 0 A
